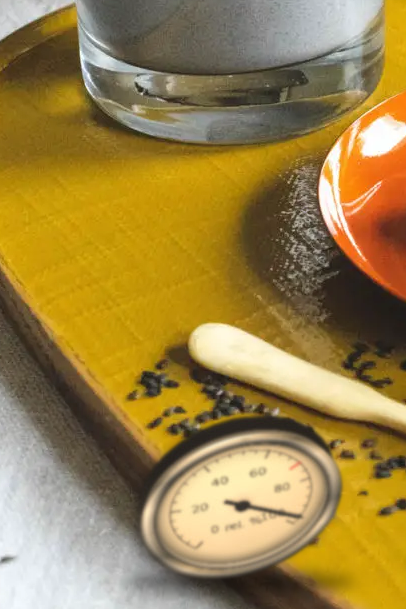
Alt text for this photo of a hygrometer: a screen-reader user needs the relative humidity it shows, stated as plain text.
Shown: 96 %
